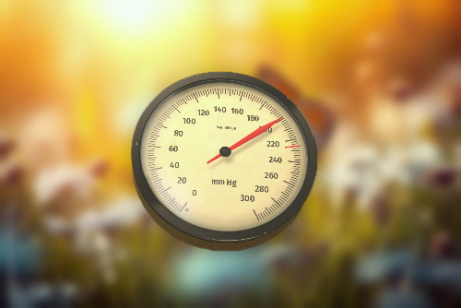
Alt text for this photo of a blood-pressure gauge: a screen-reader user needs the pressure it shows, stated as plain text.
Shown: 200 mmHg
